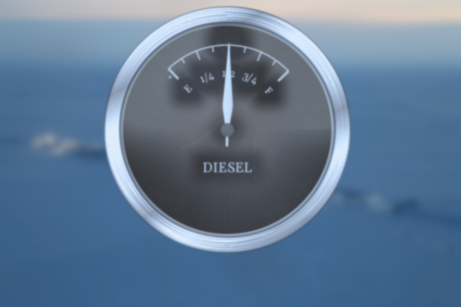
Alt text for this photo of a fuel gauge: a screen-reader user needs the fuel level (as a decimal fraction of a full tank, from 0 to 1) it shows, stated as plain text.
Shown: 0.5
